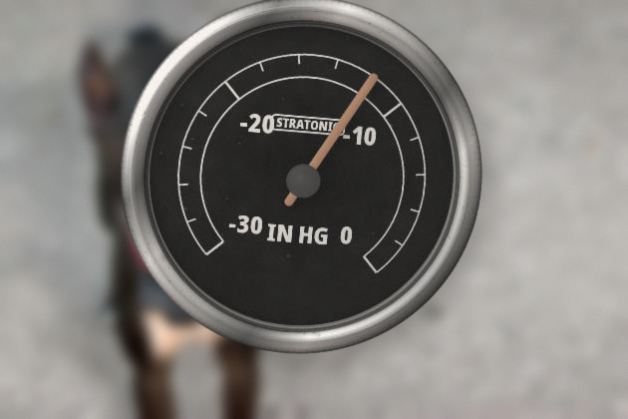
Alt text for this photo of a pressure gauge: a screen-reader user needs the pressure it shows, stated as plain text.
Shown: -12 inHg
